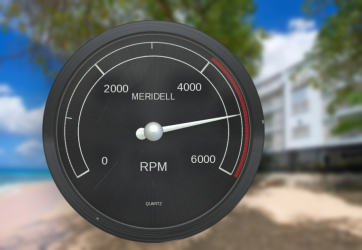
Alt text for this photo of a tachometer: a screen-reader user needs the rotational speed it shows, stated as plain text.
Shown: 5000 rpm
